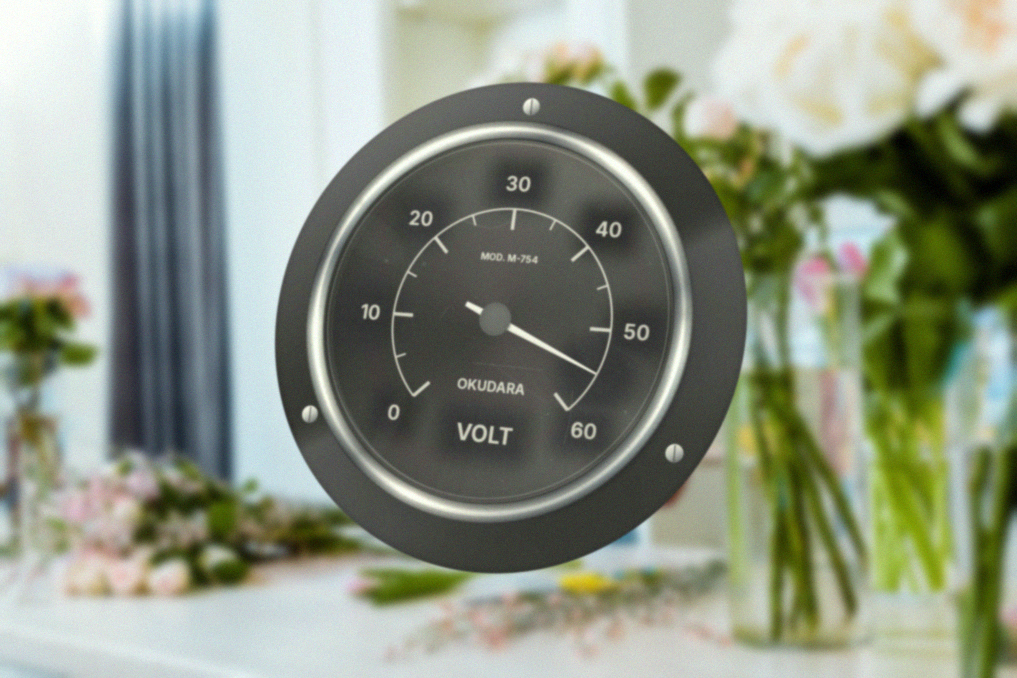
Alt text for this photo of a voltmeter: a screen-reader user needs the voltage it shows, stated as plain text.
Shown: 55 V
